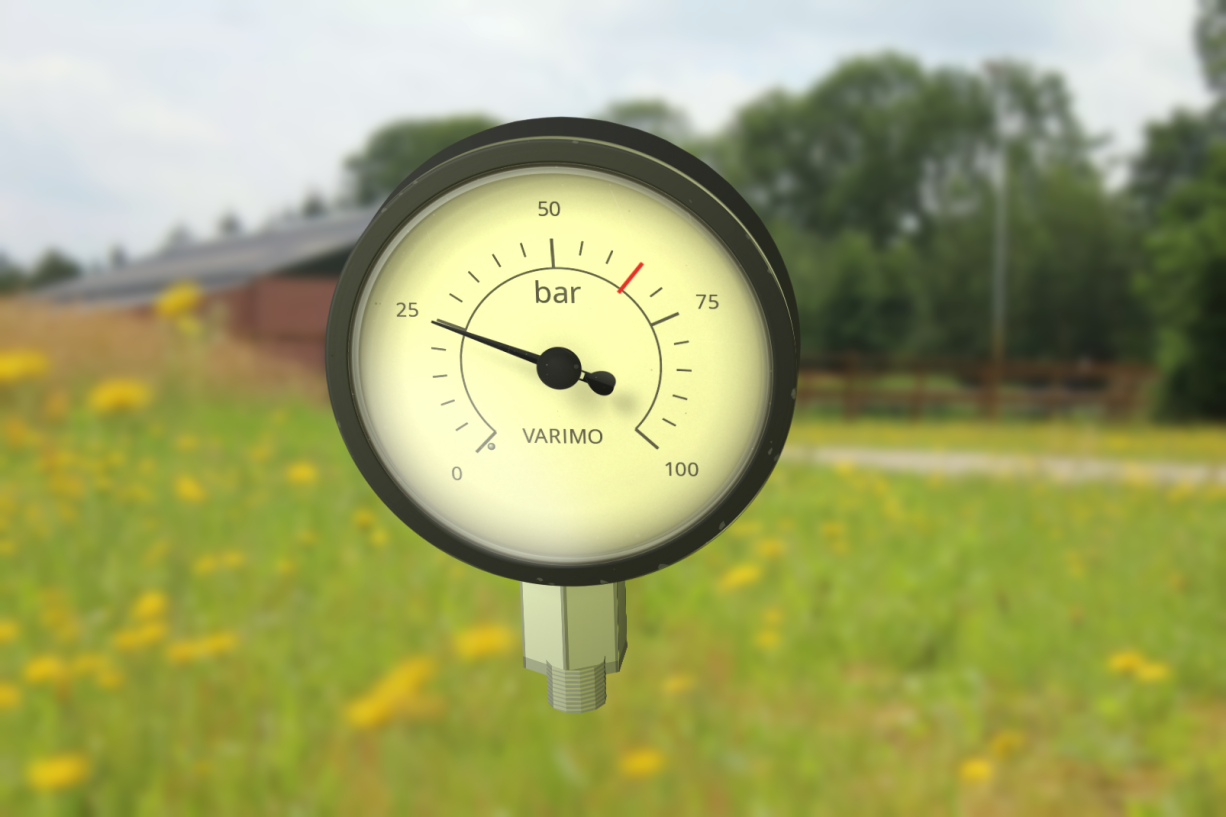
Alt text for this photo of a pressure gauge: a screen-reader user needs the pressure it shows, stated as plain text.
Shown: 25 bar
